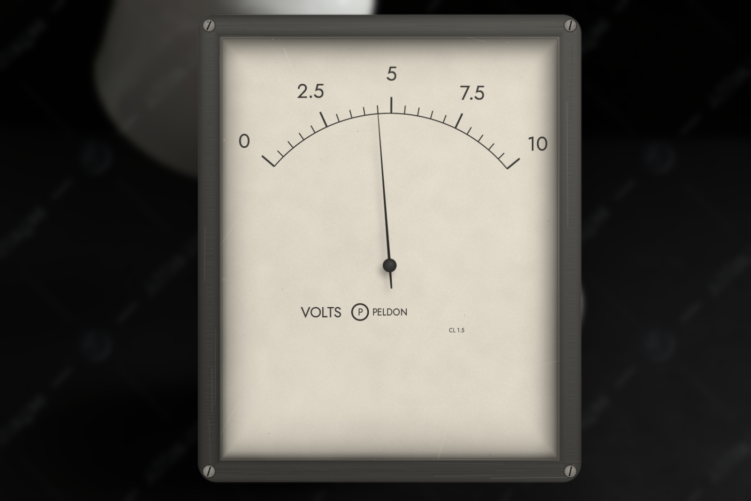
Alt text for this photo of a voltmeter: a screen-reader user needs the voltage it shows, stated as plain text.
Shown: 4.5 V
